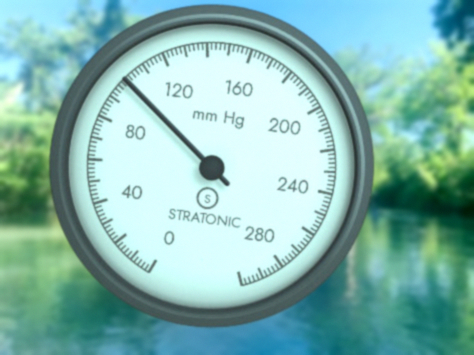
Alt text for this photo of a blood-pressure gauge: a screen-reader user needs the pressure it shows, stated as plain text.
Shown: 100 mmHg
